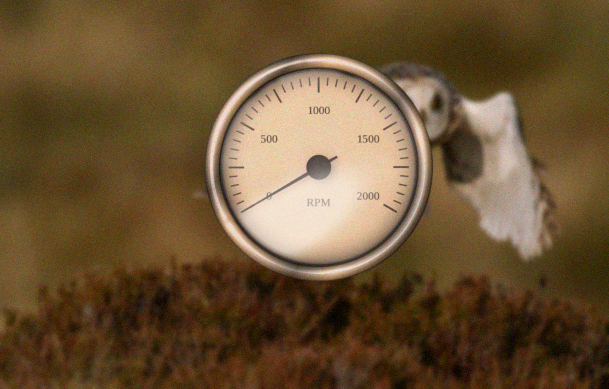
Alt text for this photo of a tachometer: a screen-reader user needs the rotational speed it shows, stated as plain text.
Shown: 0 rpm
